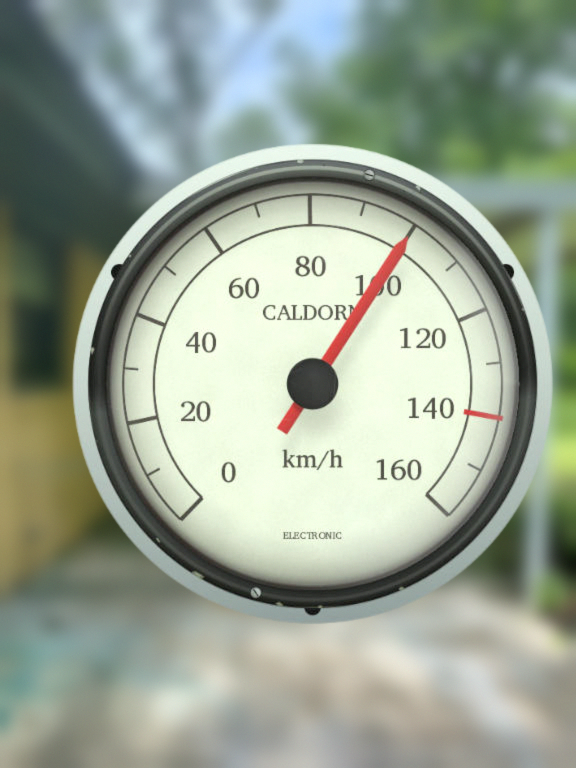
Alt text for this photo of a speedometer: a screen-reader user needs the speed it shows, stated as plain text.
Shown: 100 km/h
